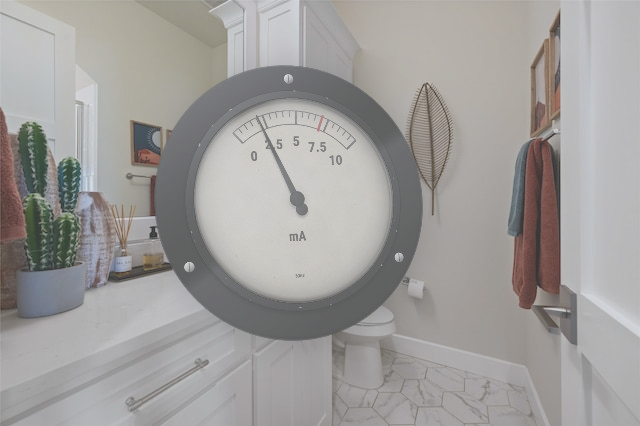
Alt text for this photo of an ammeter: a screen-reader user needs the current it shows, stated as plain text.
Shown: 2 mA
